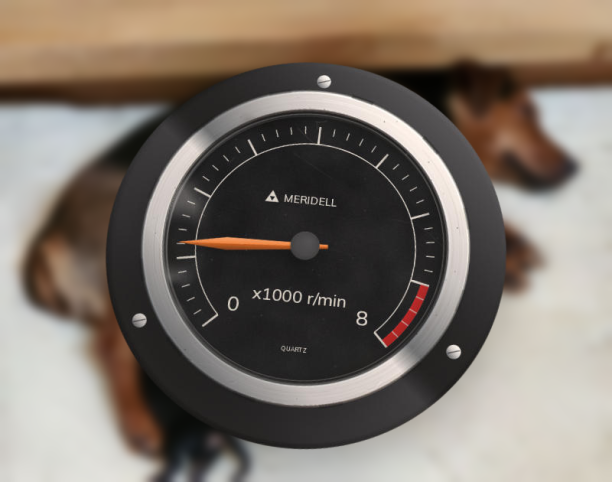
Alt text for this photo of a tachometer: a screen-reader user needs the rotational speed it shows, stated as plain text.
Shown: 1200 rpm
